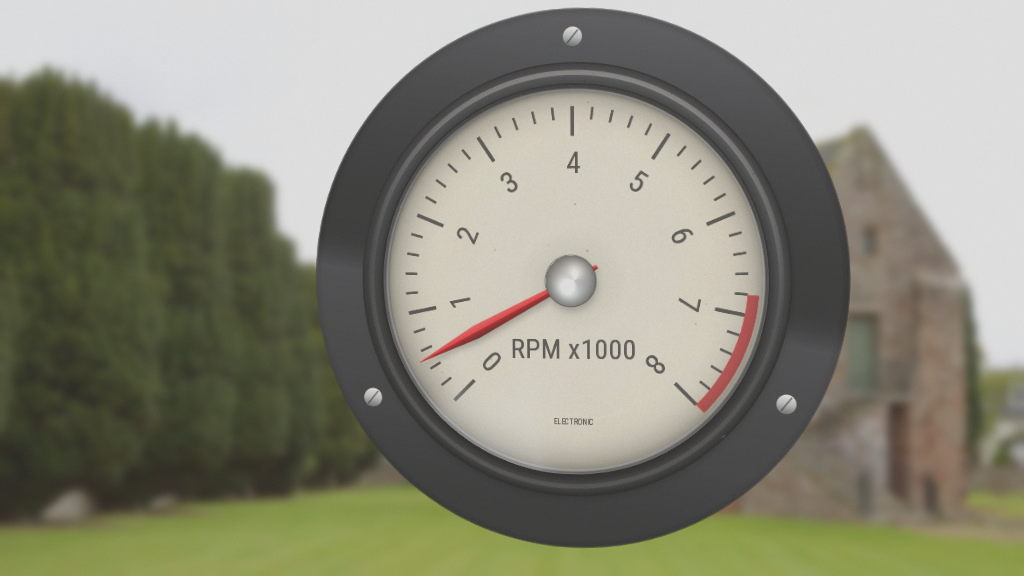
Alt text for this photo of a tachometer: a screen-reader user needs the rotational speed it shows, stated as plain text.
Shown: 500 rpm
